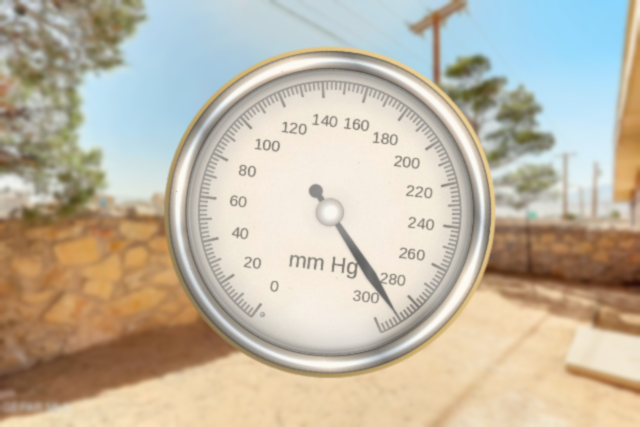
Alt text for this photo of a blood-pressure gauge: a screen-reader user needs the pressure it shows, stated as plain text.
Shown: 290 mmHg
